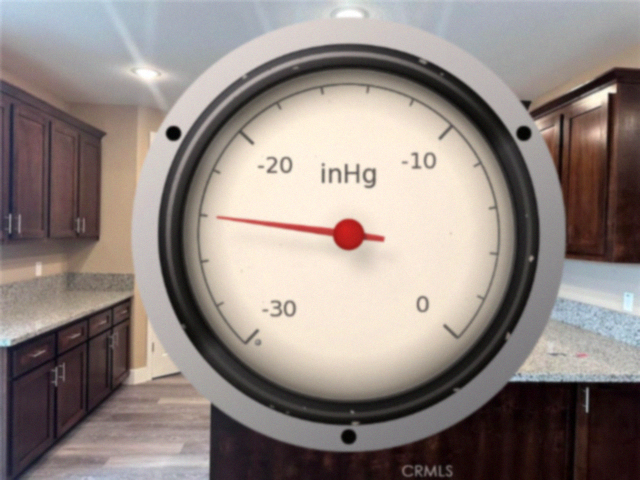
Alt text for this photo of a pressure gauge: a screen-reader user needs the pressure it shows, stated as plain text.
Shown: -24 inHg
